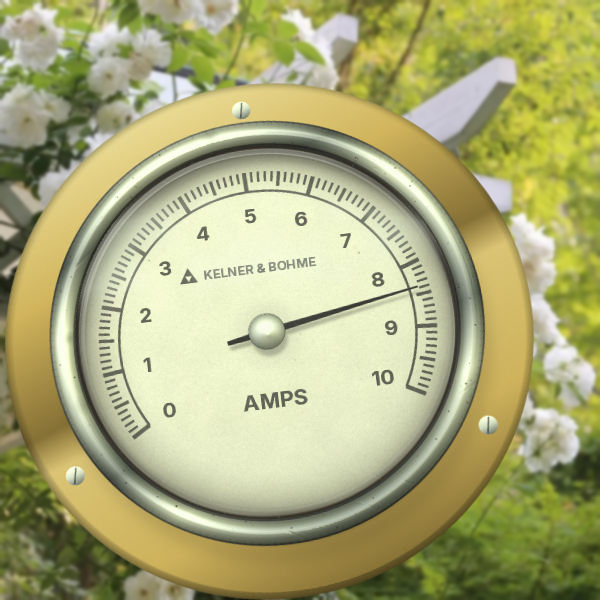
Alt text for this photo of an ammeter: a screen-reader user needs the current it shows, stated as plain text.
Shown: 8.4 A
